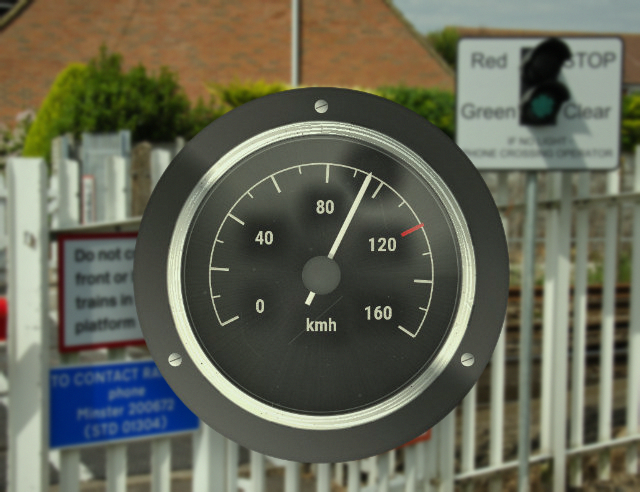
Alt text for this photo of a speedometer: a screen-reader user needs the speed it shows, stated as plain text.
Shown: 95 km/h
